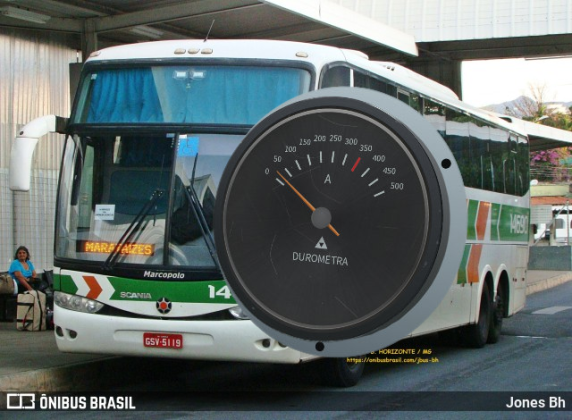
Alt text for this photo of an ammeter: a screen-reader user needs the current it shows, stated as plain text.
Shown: 25 A
